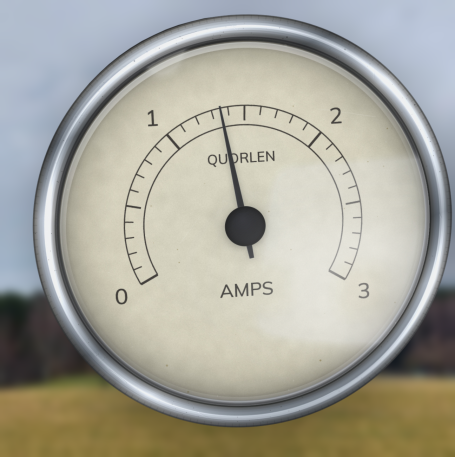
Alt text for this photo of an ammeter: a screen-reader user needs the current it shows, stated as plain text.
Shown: 1.35 A
